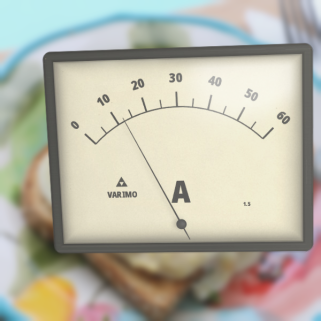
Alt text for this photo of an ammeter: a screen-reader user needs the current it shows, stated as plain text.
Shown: 12.5 A
